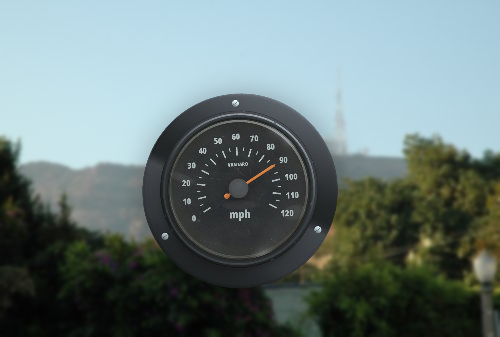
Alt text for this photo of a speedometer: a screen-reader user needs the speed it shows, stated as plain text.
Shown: 90 mph
